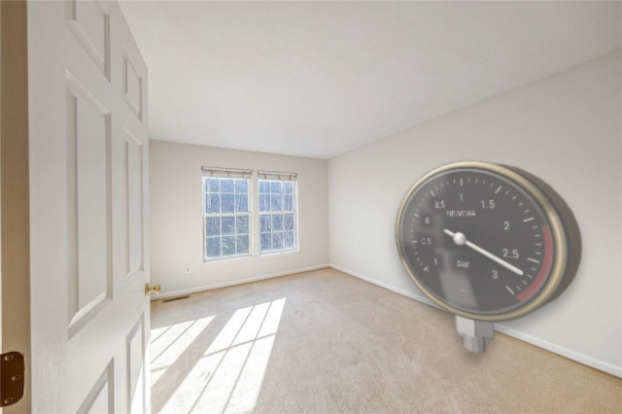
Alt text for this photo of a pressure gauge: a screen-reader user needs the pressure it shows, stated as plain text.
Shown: 2.7 bar
